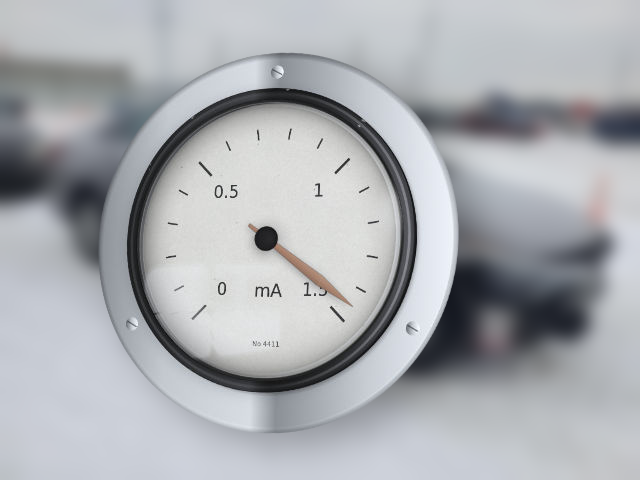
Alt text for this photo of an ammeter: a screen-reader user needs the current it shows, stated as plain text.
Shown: 1.45 mA
